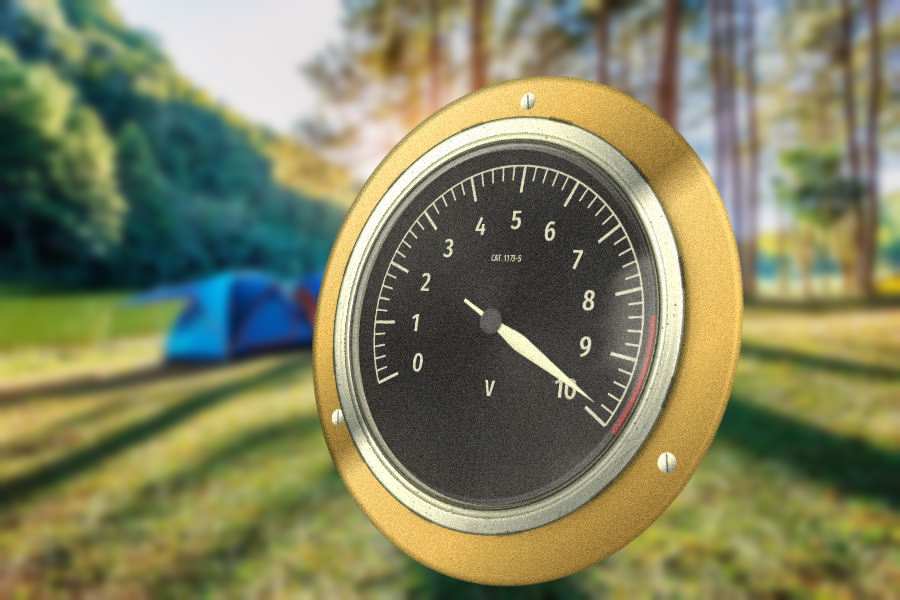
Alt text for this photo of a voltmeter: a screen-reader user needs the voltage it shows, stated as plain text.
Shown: 9.8 V
